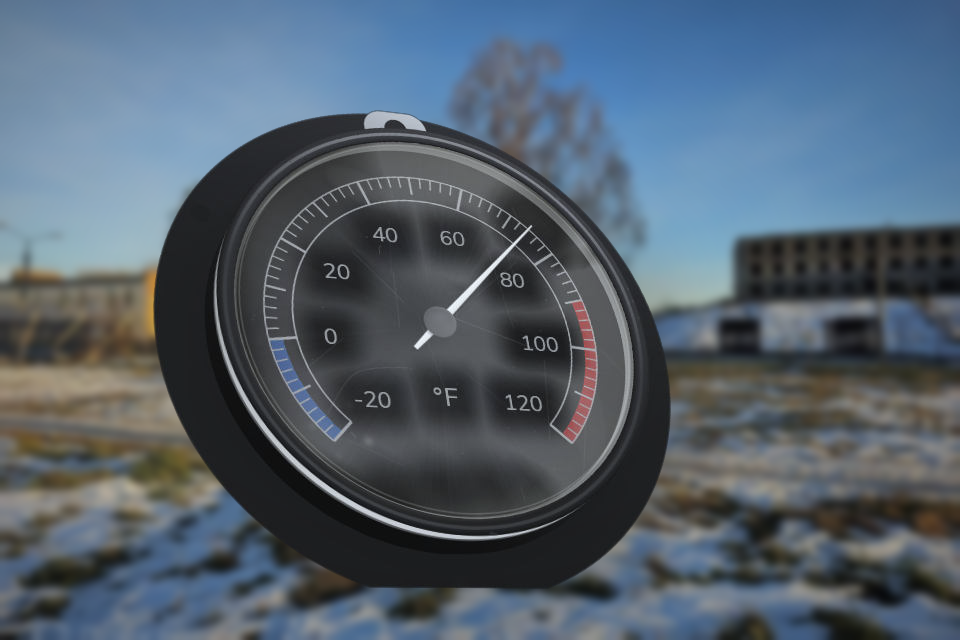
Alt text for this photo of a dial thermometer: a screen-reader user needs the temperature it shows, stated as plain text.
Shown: 74 °F
